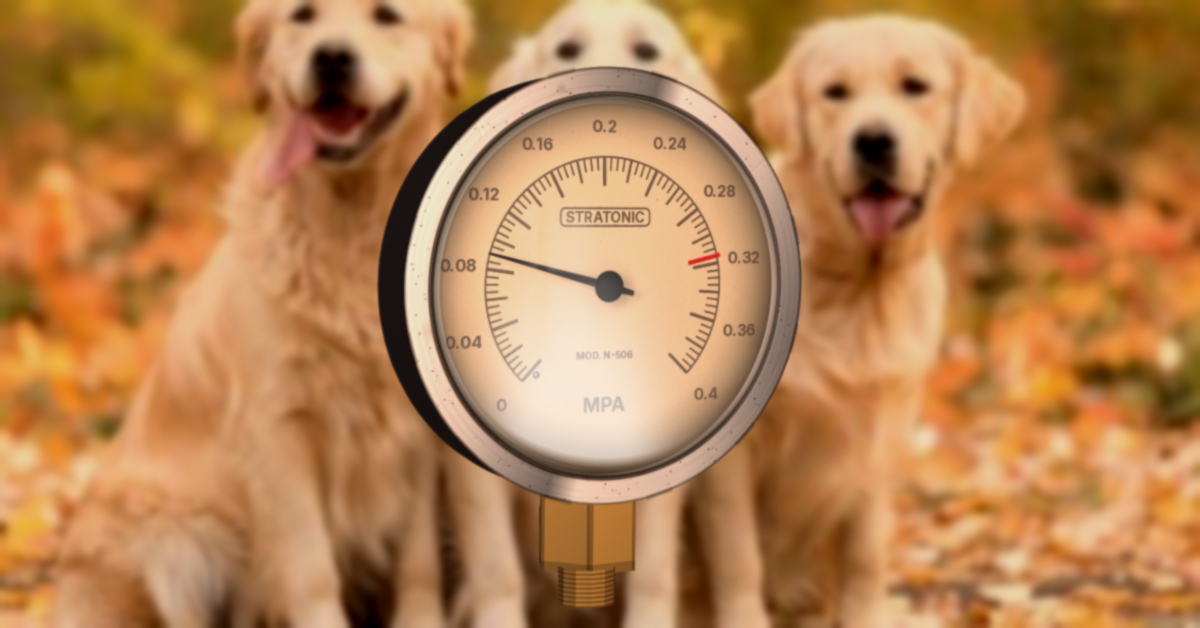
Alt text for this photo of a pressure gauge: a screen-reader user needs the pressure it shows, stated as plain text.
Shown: 0.09 MPa
